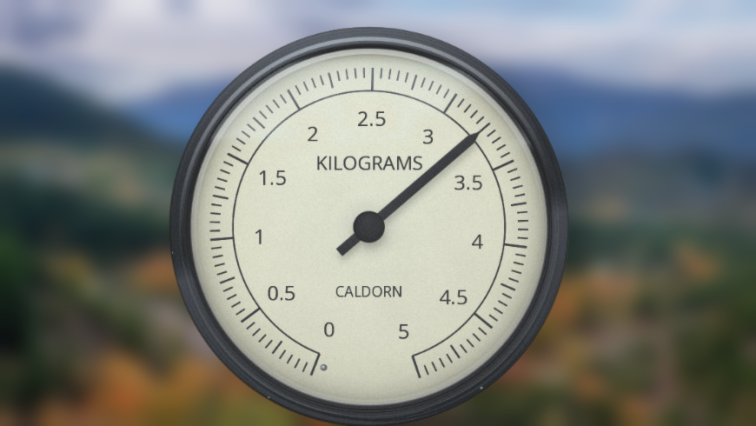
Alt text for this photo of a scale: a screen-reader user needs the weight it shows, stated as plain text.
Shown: 3.25 kg
